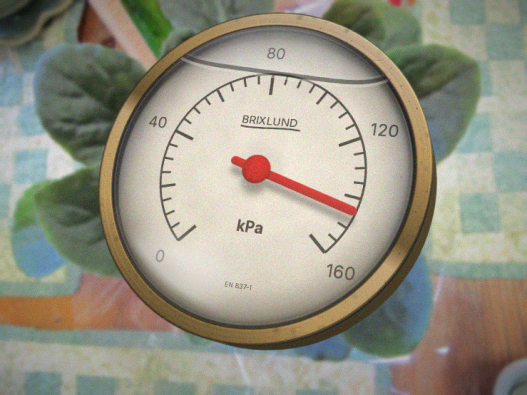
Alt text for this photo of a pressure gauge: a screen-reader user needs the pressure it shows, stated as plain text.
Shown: 145 kPa
